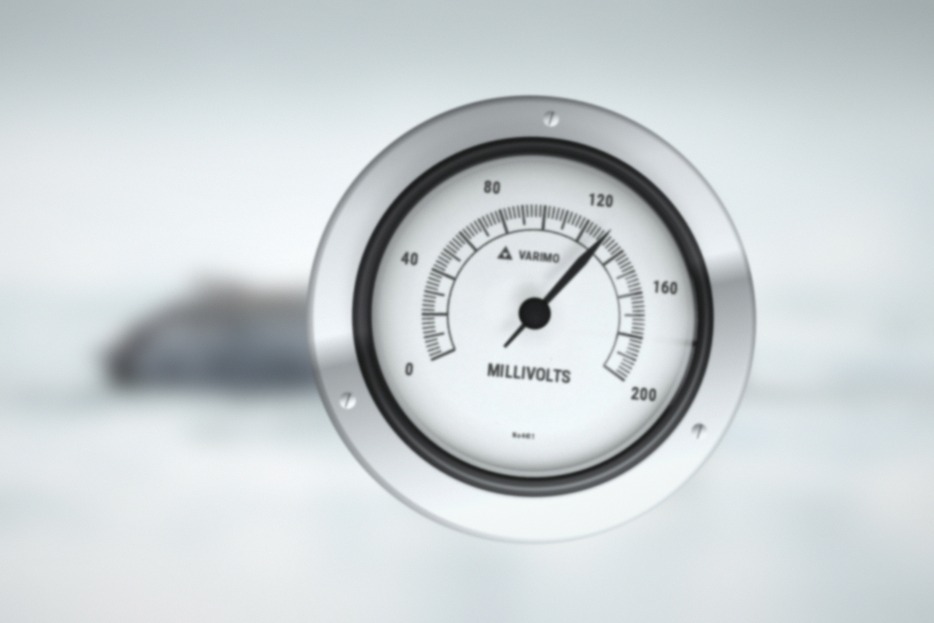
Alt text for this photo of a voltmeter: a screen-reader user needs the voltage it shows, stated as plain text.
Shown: 130 mV
